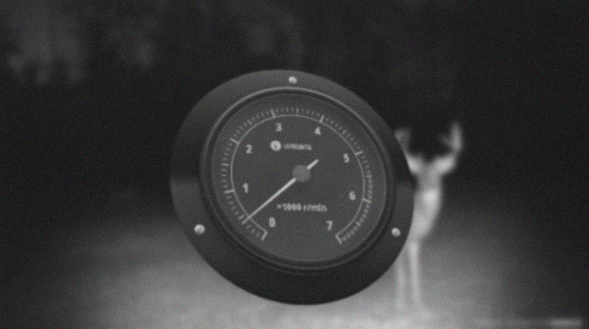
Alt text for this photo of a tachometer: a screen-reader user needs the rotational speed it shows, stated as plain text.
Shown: 400 rpm
